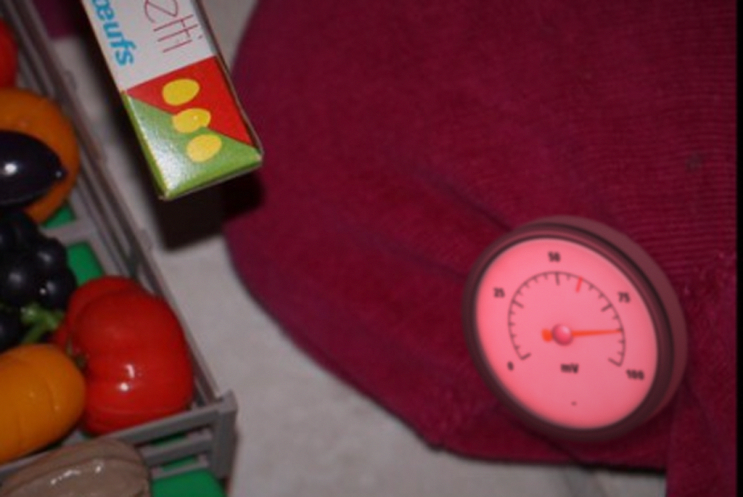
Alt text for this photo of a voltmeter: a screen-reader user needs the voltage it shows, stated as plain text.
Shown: 85 mV
